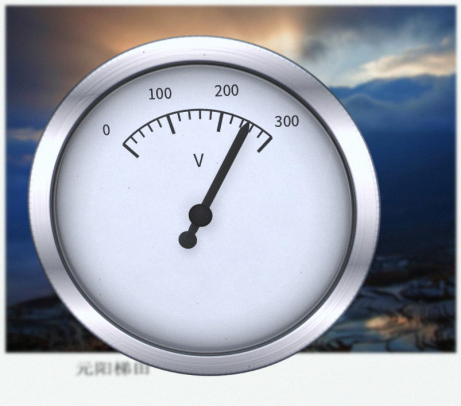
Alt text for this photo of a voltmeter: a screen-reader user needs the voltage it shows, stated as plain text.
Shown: 250 V
